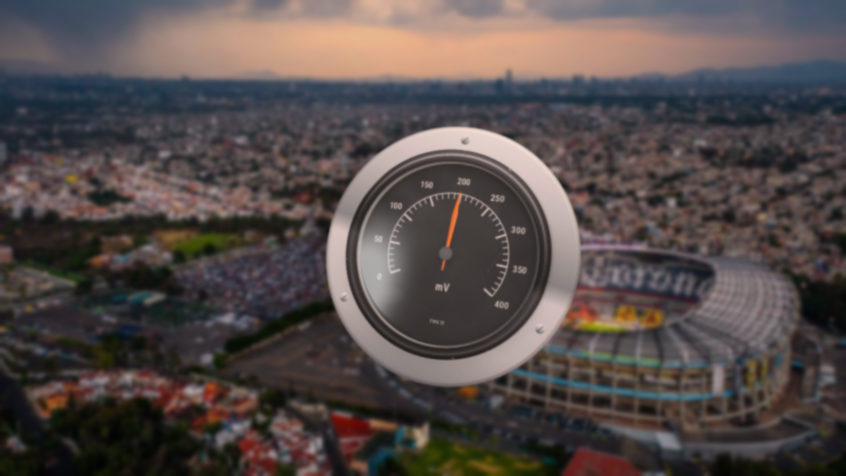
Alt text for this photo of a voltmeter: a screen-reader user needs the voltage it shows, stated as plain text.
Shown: 200 mV
